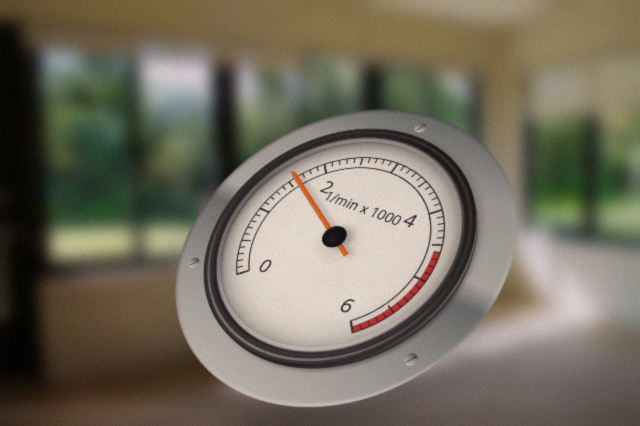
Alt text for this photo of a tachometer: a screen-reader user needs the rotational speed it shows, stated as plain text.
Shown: 1600 rpm
